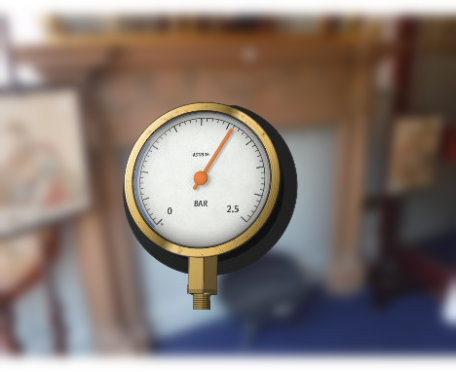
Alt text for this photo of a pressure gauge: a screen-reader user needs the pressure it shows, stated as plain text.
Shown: 1.55 bar
